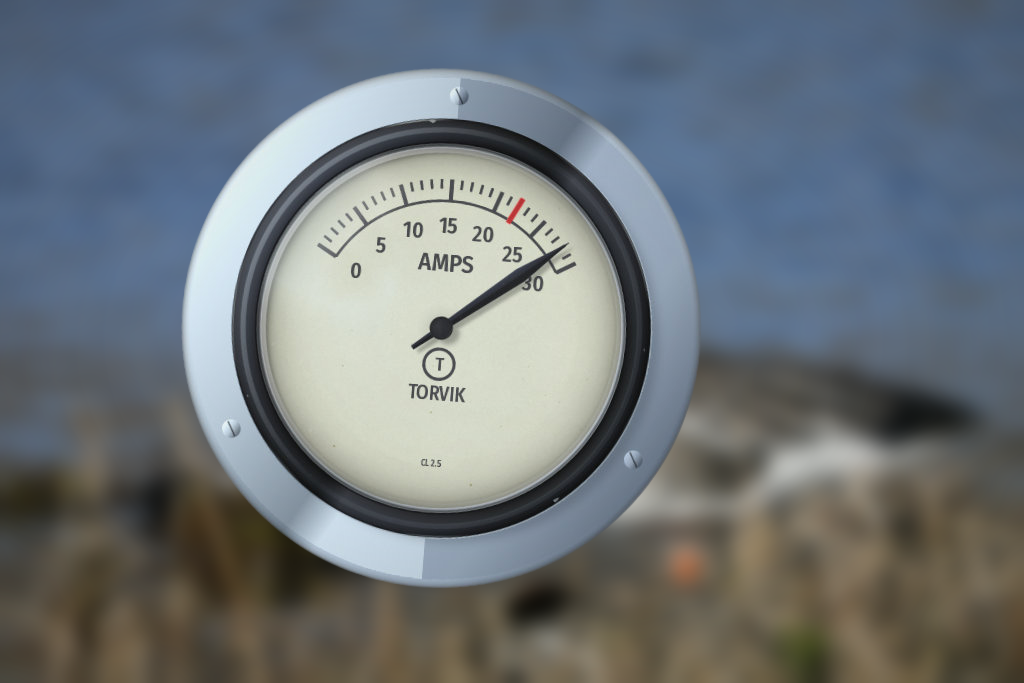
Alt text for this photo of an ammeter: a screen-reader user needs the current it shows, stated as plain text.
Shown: 28 A
